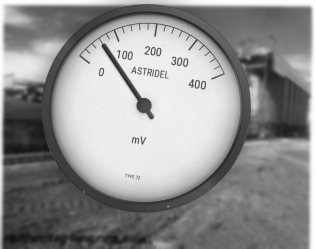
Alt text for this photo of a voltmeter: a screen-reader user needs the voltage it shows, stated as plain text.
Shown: 60 mV
